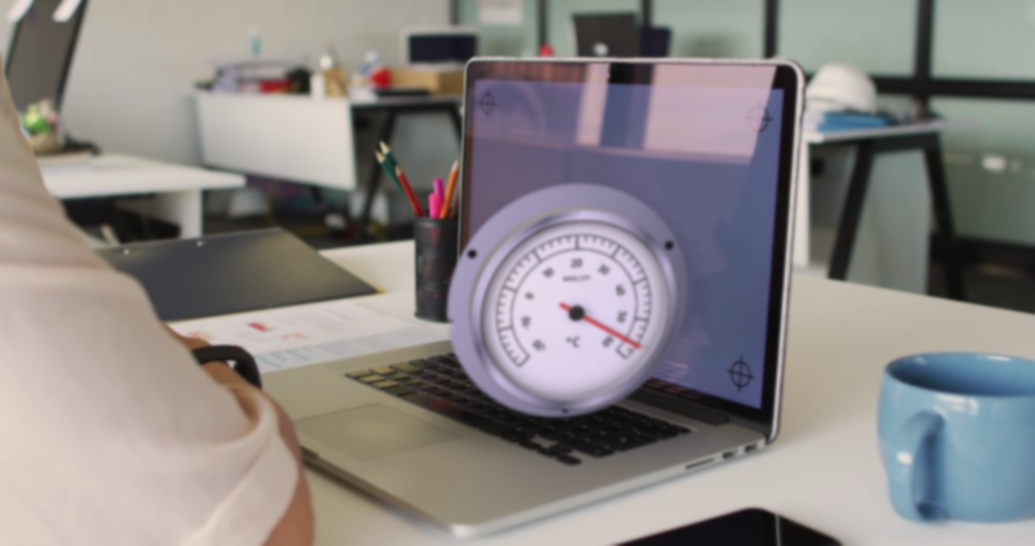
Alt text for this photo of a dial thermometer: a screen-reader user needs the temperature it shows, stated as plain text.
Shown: 56 °C
